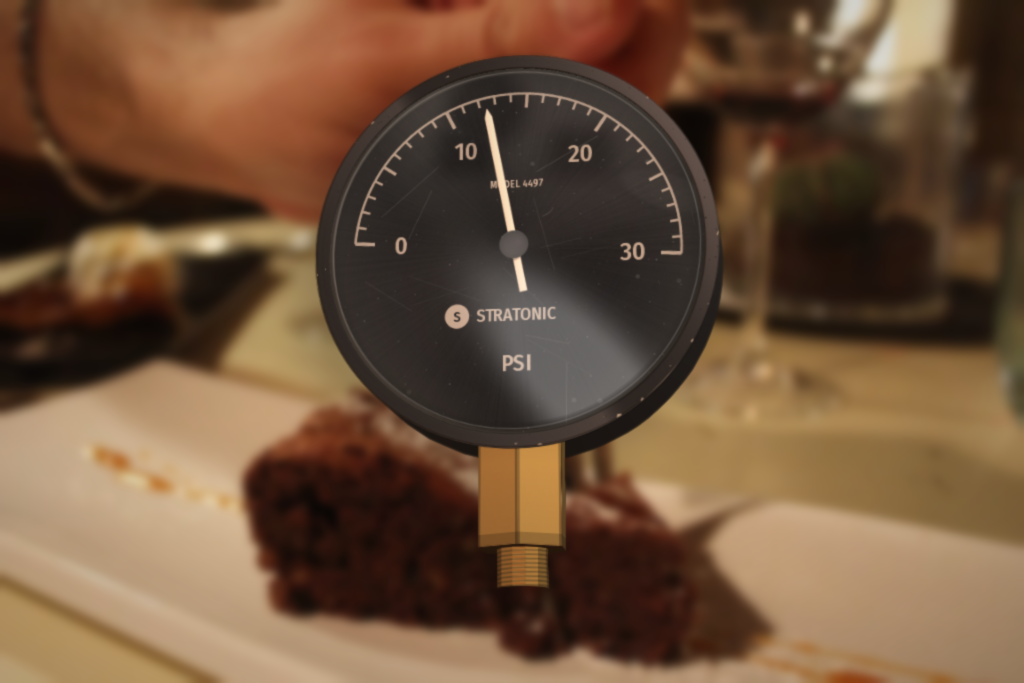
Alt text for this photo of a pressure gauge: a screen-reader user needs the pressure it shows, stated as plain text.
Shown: 12.5 psi
